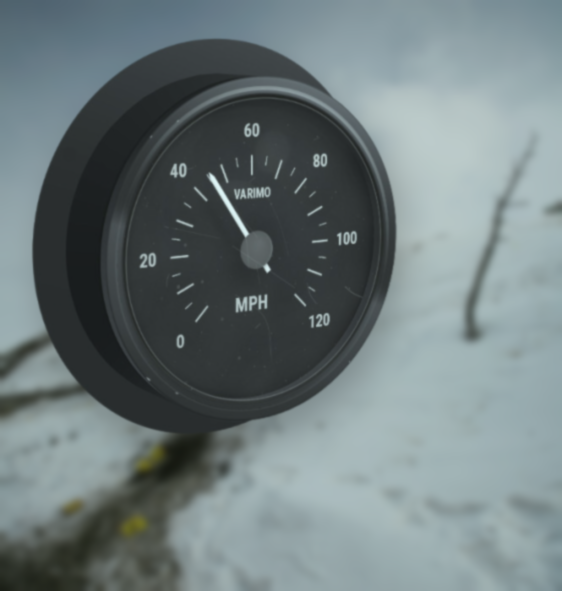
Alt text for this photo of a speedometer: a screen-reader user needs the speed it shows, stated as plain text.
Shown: 45 mph
